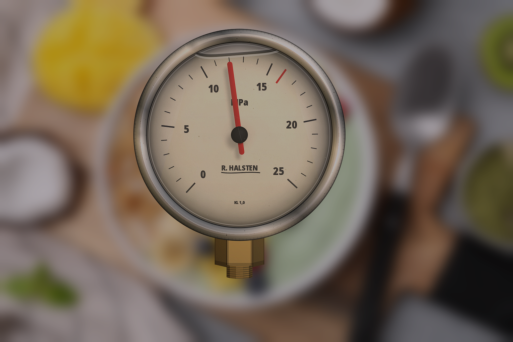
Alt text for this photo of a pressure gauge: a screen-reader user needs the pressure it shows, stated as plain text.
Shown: 12 MPa
